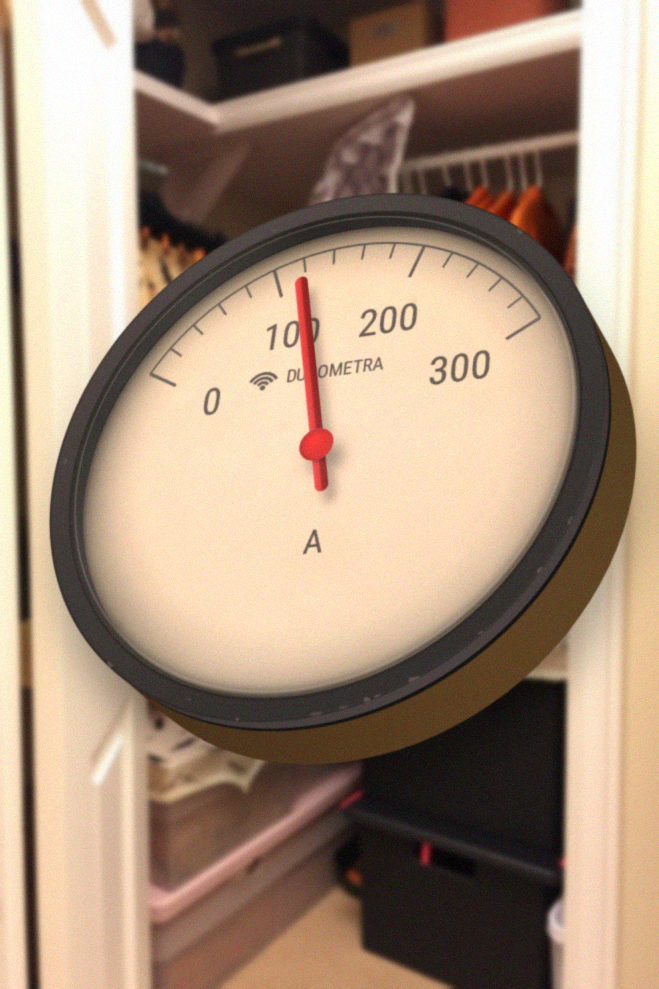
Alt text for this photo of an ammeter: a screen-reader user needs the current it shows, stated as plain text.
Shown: 120 A
